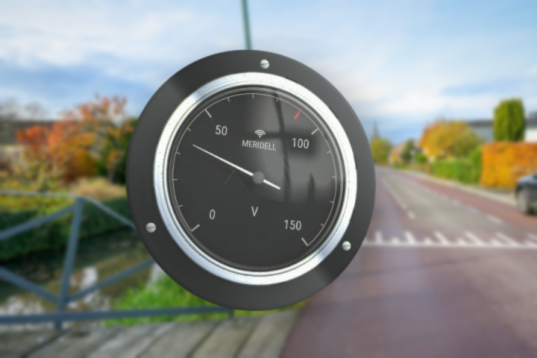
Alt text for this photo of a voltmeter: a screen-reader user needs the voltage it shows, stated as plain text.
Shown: 35 V
